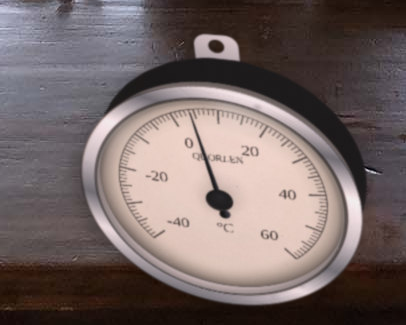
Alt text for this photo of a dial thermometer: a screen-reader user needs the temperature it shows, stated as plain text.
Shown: 5 °C
